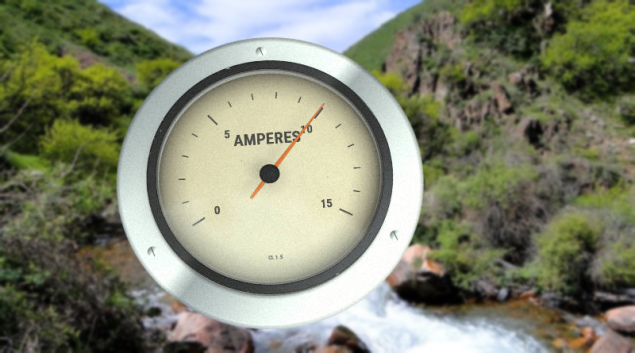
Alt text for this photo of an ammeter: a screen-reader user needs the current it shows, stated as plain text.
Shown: 10 A
